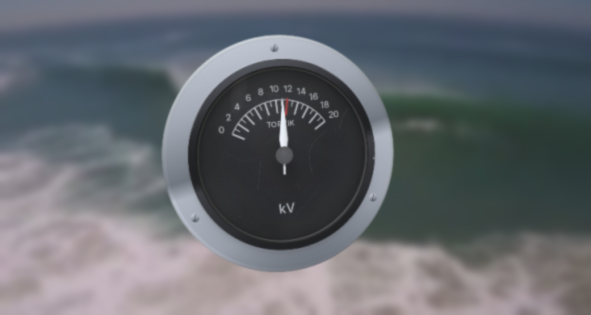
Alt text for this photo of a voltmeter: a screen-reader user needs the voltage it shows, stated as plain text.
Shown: 11 kV
